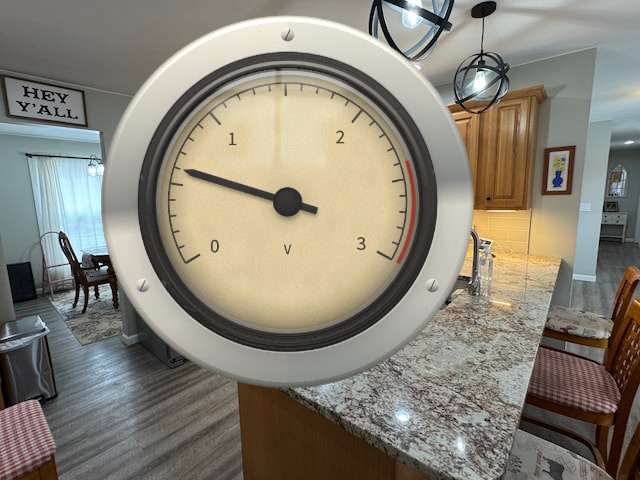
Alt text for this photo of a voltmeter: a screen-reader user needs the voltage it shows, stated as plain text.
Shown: 0.6 V
